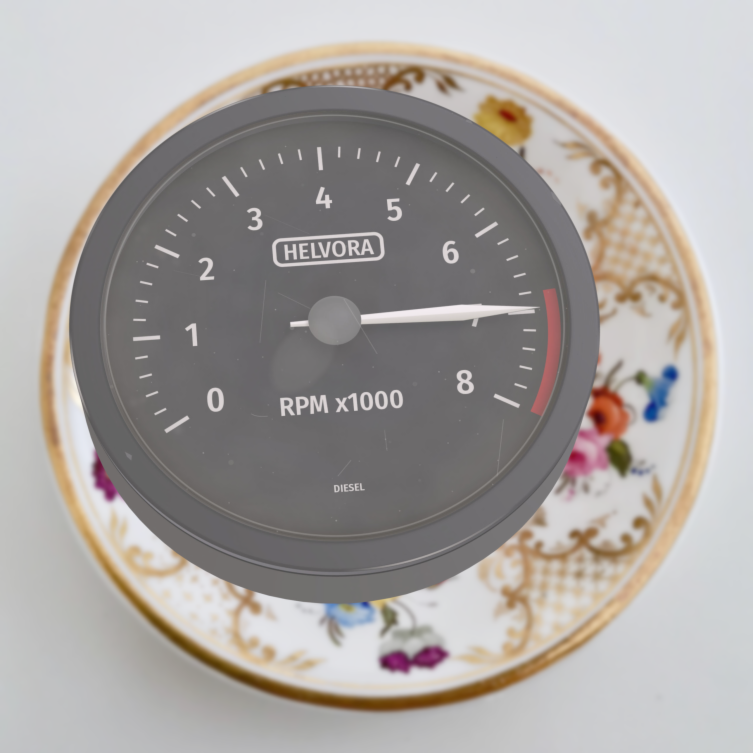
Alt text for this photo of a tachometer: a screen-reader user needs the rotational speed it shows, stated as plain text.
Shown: 7000 rpm
